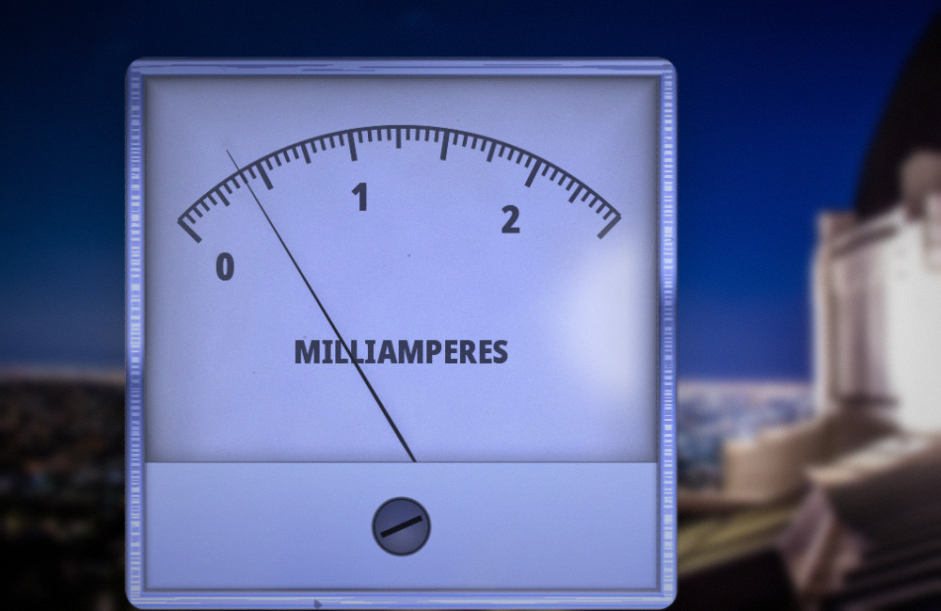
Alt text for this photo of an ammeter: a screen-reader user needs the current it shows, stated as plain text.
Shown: 0.4 mA
